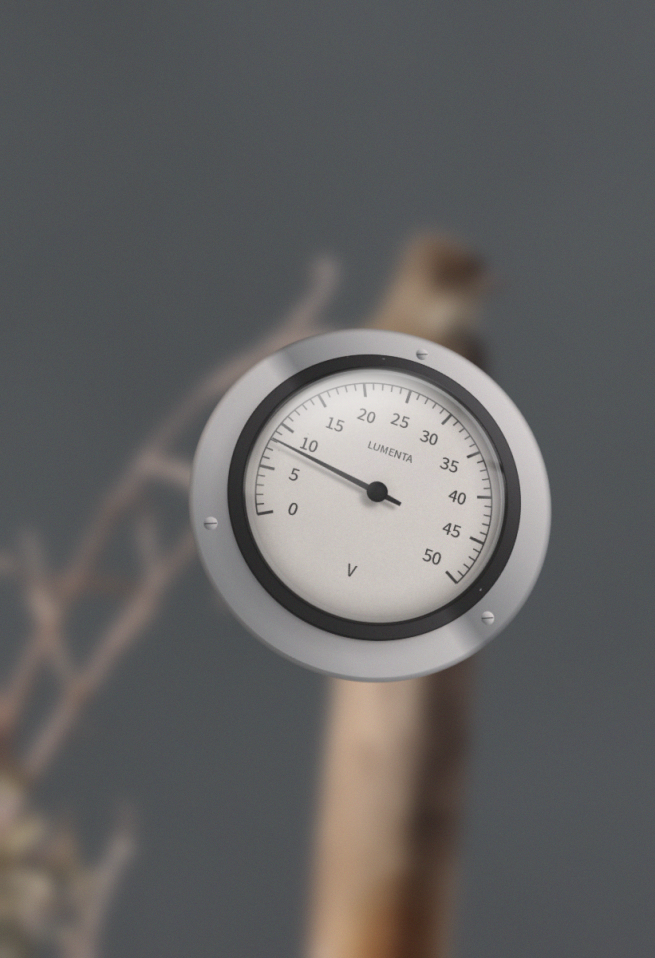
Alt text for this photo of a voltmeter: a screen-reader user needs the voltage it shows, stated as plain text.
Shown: 8 V
